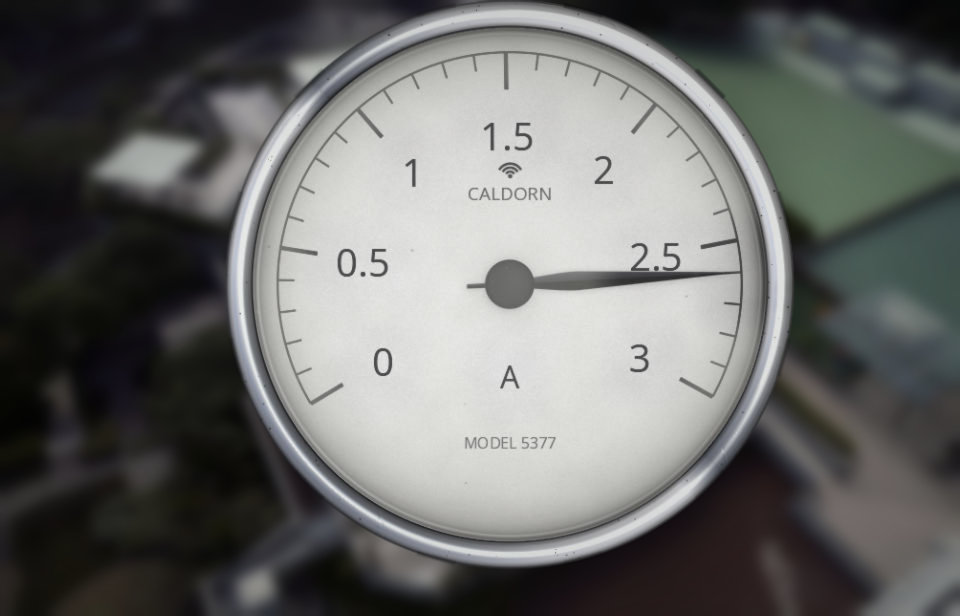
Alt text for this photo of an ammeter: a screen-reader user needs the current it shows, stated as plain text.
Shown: 2.6 A
